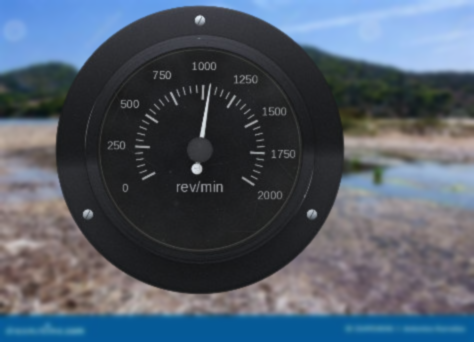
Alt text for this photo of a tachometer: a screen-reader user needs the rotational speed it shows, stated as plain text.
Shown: 1050 rpm
